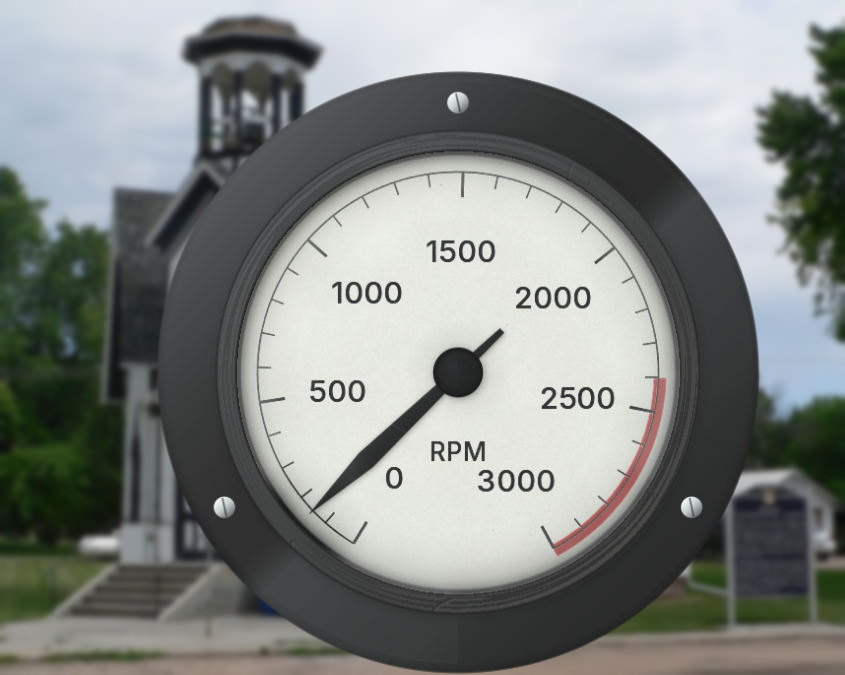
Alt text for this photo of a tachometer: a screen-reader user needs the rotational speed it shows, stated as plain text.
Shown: 150 rpm
